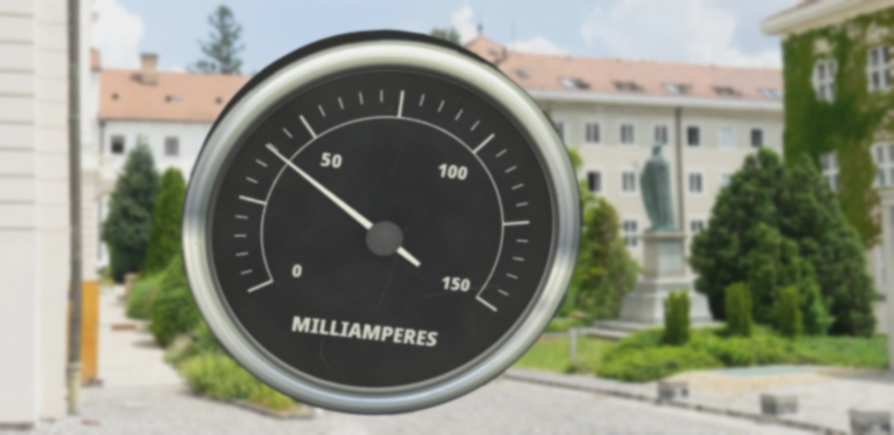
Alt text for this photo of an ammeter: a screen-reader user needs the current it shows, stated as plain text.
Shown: 40 mA
